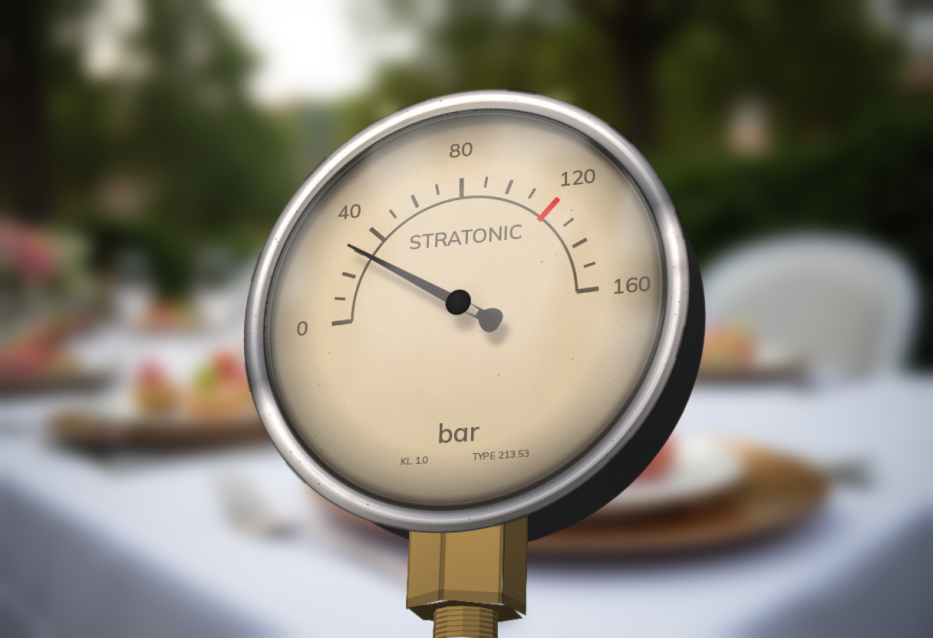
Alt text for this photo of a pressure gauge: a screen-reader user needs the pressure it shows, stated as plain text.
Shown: 30 bar
